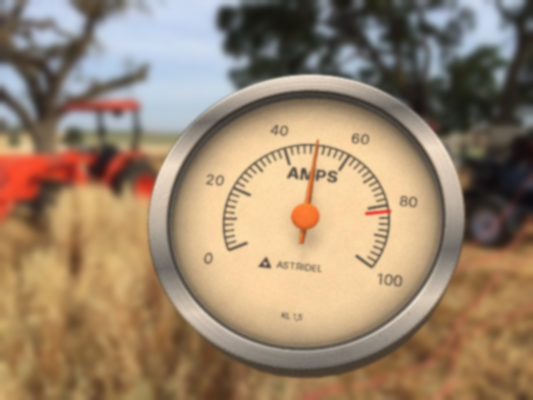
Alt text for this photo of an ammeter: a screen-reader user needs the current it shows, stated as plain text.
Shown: 50 A
